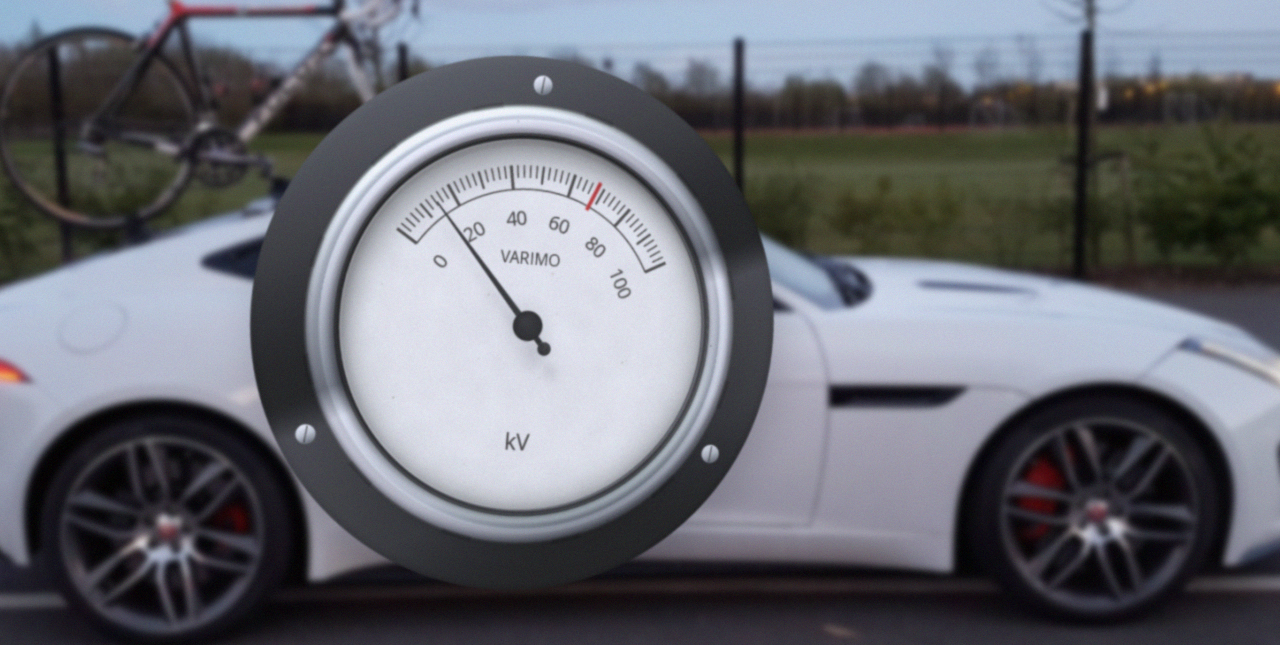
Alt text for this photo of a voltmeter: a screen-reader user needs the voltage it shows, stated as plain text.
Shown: 14 kV
